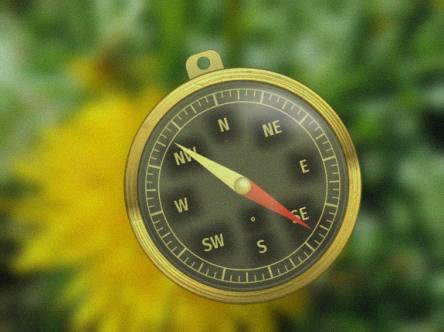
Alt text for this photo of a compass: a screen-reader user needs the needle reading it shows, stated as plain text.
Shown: 140 °
